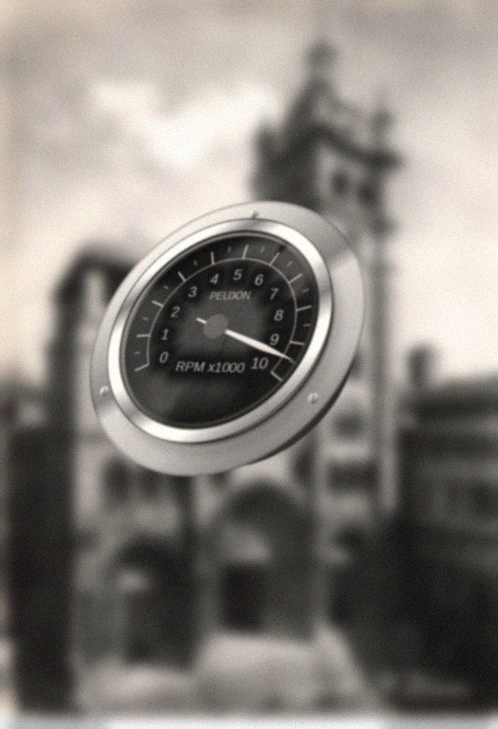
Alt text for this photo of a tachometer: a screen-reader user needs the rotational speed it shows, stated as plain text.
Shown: 9500 rpm
